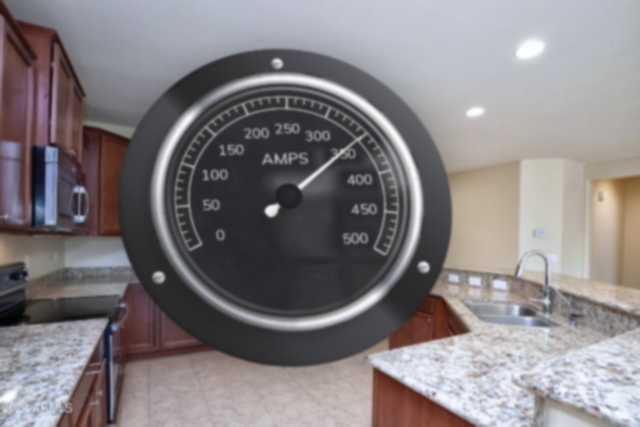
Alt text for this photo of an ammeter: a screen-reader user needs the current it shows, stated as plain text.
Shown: 350 A
